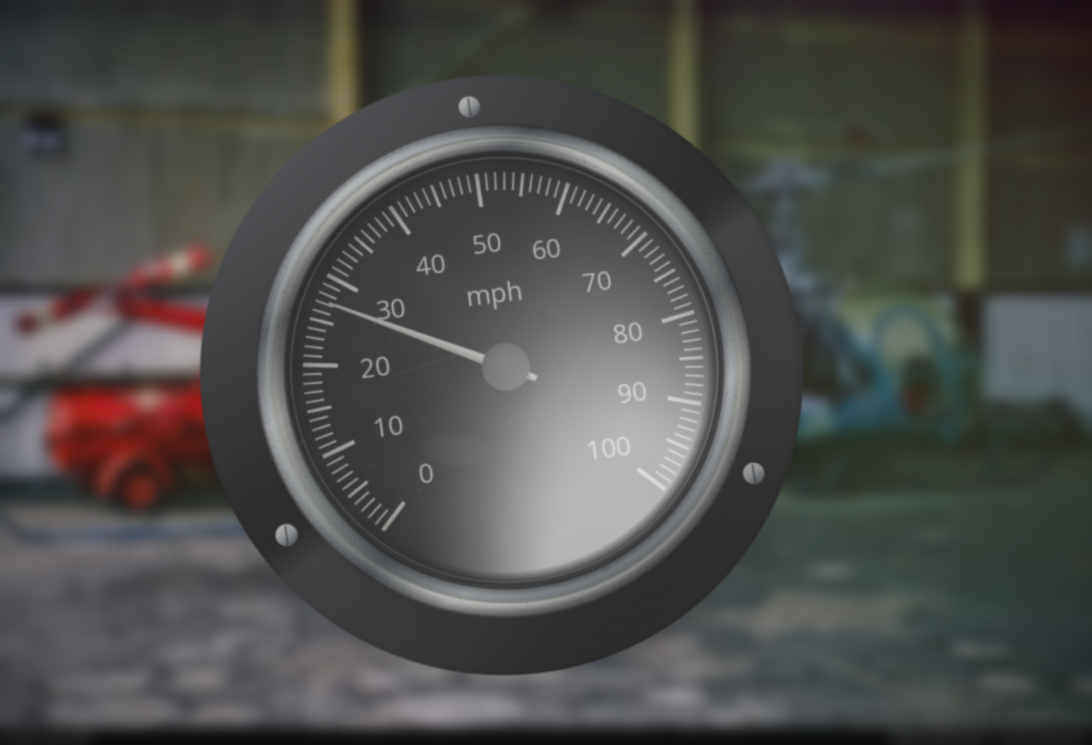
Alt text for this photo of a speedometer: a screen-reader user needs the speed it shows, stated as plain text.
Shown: 27 mph
